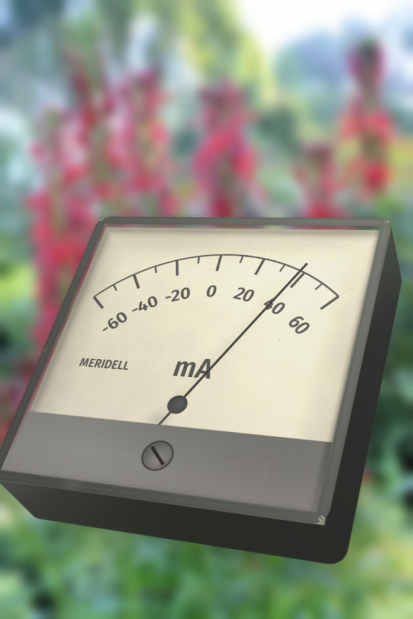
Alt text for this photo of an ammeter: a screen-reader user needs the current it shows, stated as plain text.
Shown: 40 mA
